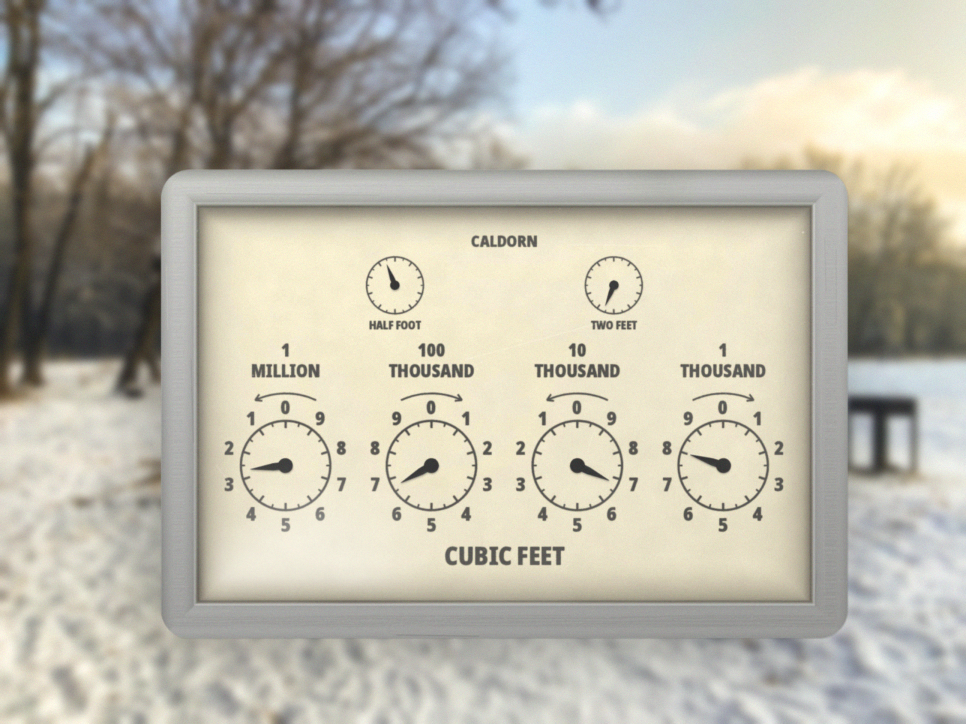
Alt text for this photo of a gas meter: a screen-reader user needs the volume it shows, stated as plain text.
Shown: 266800 ft³
